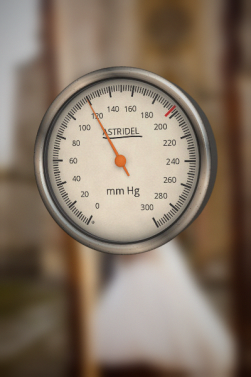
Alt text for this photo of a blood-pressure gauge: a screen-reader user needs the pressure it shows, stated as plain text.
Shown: 120 mmHg
